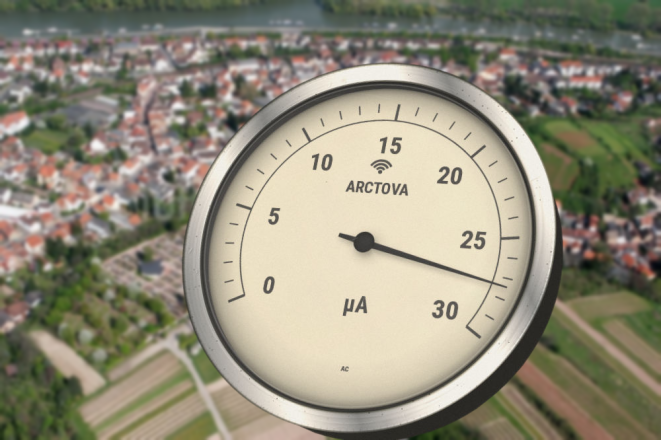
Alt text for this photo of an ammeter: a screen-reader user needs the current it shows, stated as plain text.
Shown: 27.5 µA
